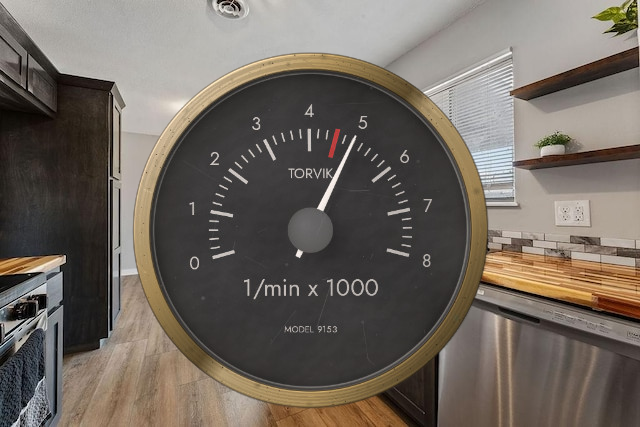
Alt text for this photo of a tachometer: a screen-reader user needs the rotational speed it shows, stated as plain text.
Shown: 5000 rpm
